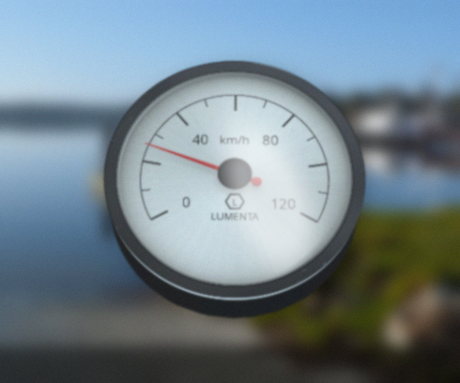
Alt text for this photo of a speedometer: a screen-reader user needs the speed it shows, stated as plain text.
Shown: 25 km/h
